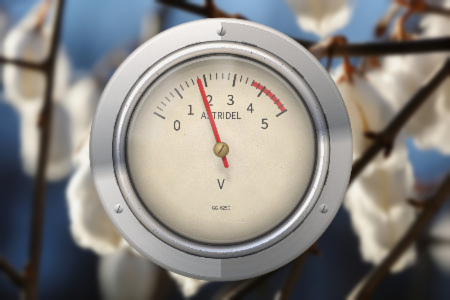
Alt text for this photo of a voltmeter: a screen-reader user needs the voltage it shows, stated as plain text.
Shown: 1.8 V
